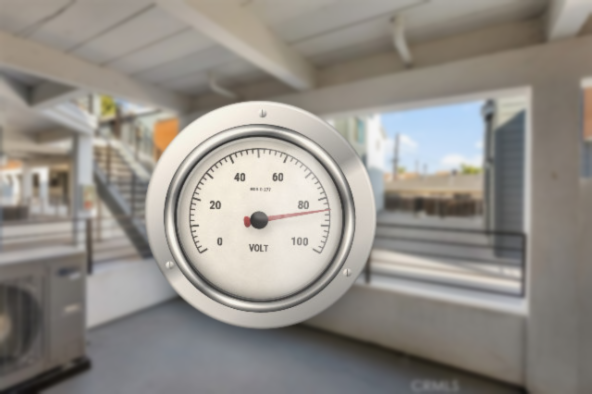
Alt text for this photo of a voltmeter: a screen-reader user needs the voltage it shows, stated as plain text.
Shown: 84 V
